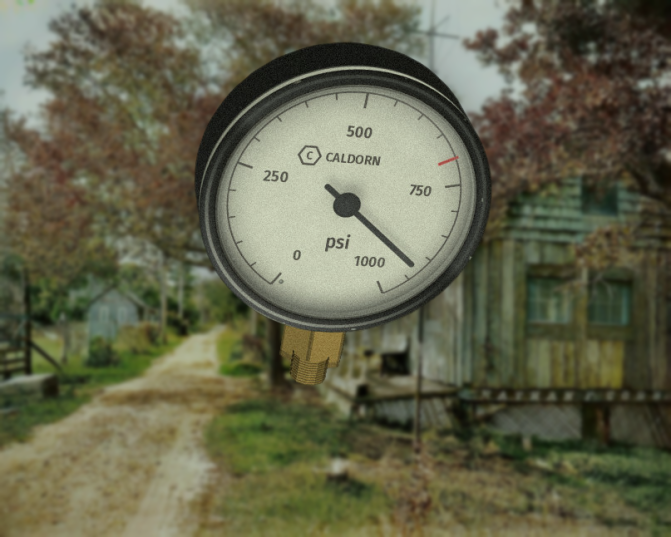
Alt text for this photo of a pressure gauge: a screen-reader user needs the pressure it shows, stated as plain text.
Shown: 925 psi
